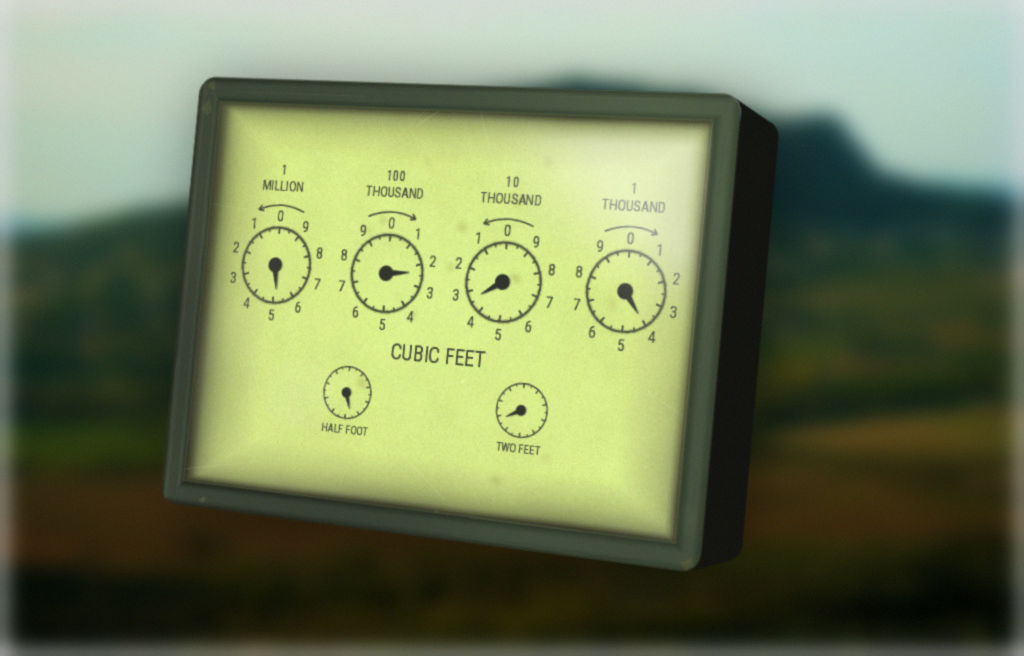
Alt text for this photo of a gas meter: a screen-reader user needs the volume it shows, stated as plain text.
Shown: 523400 ft³
